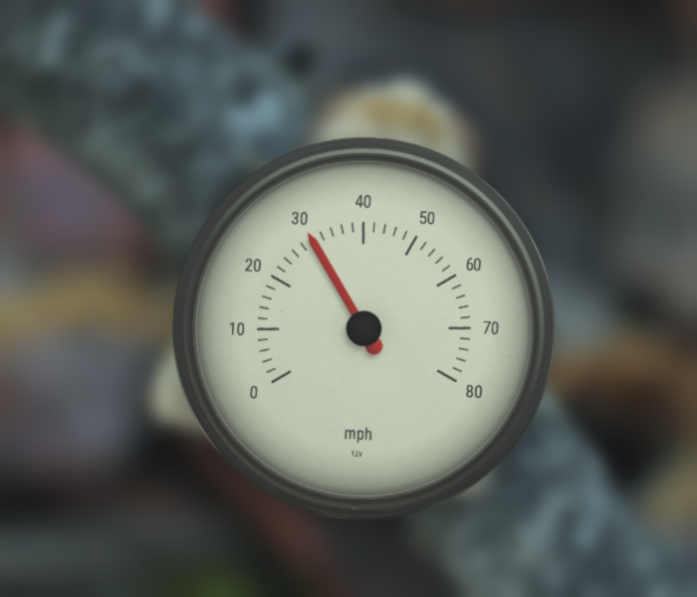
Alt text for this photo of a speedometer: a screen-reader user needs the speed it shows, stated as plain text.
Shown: 30 mph
